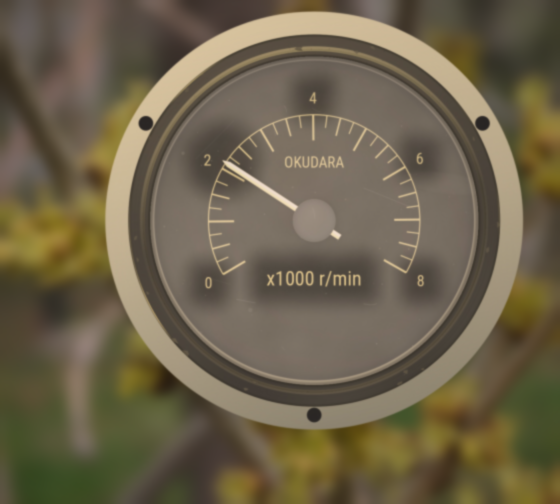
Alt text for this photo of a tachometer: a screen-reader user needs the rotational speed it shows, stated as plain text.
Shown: 2125 rpm
